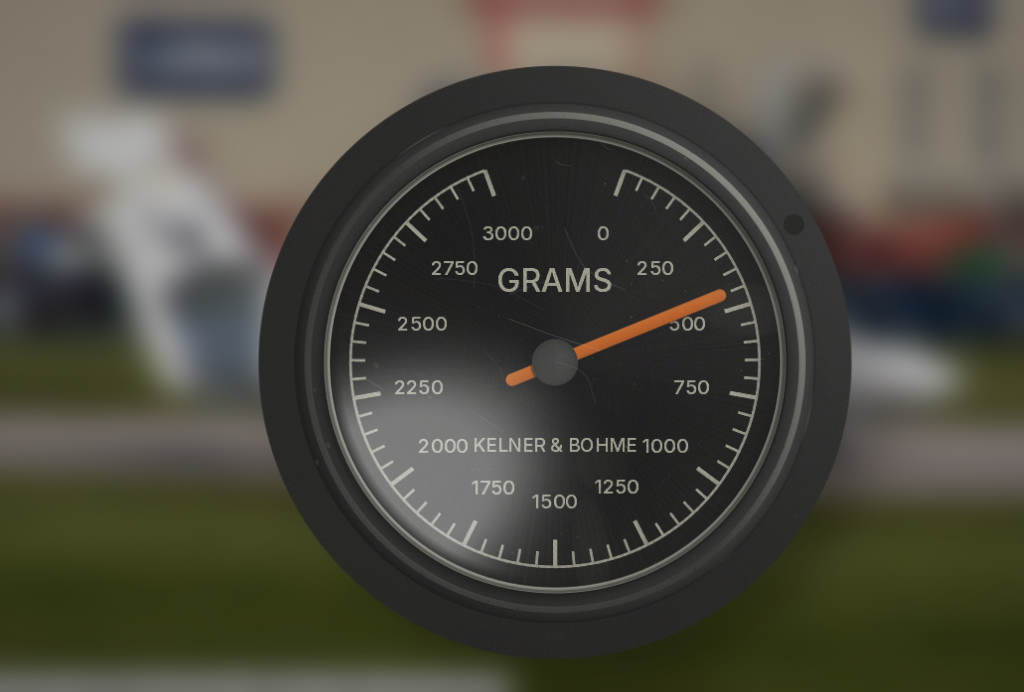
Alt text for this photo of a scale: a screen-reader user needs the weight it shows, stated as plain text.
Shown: 450 g
